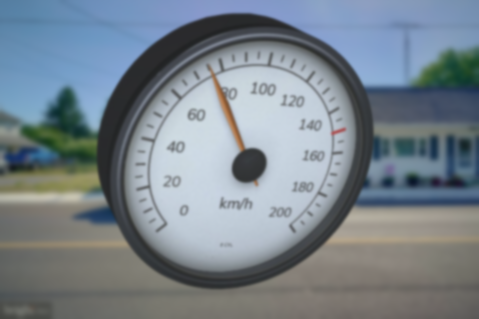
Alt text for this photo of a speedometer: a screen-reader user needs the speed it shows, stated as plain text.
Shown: 75 km/h
